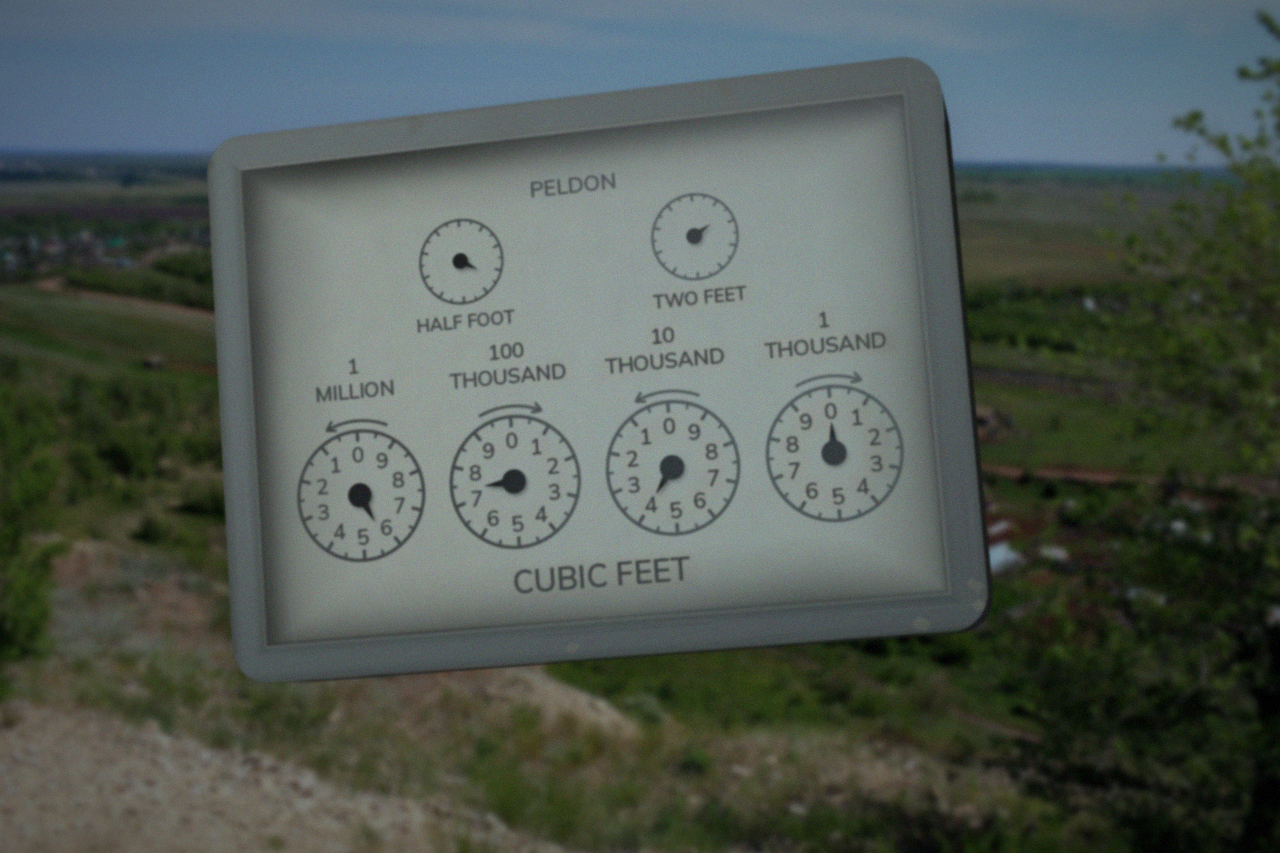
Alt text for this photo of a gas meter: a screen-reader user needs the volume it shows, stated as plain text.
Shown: 574000 ft³
